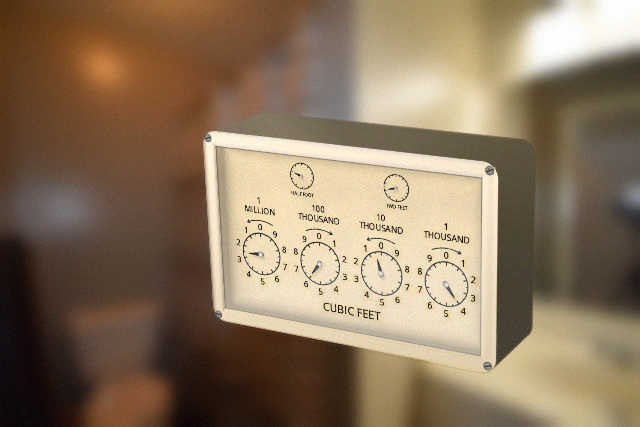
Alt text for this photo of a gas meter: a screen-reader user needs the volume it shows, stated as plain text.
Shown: 260400 ft³
